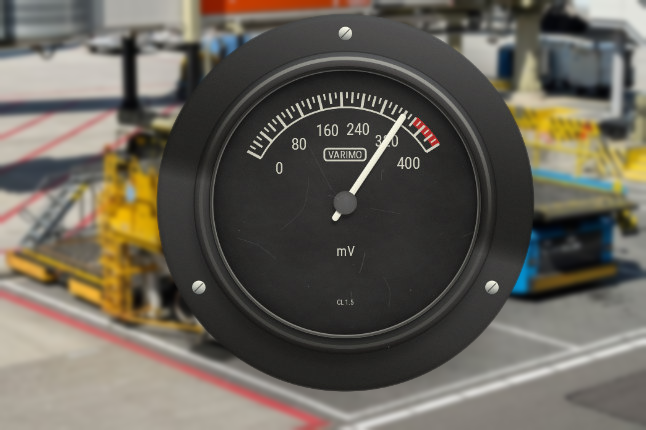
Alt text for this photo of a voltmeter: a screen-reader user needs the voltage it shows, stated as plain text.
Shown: 320 mV
